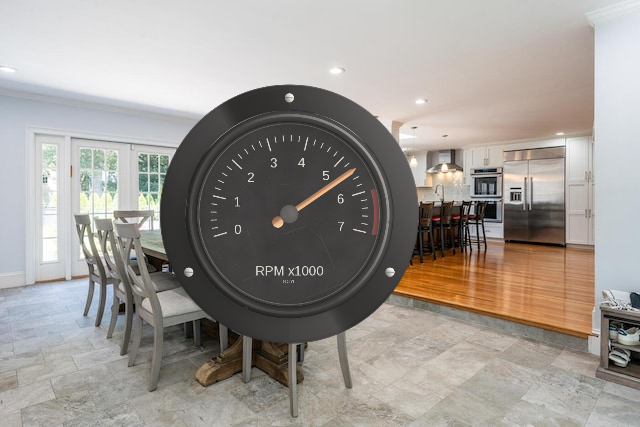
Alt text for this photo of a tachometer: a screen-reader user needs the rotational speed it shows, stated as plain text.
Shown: 5400 rpm
